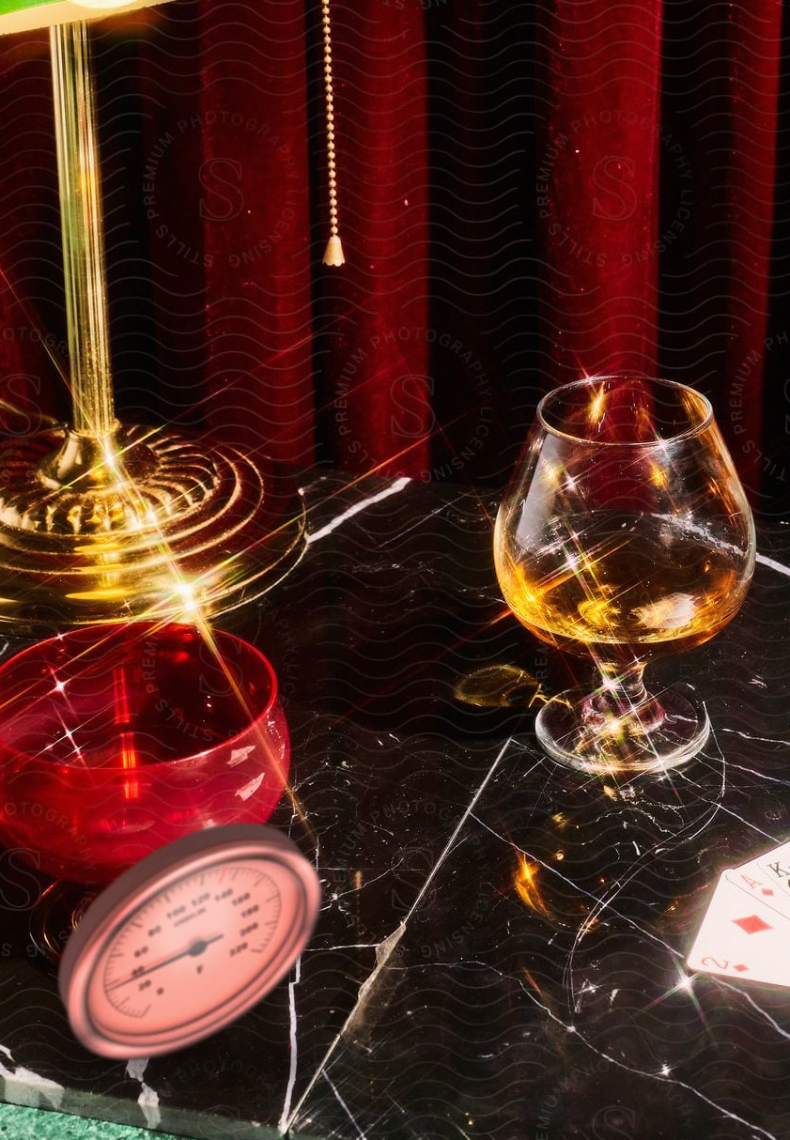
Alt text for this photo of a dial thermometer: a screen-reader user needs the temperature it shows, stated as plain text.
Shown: 40 °F
